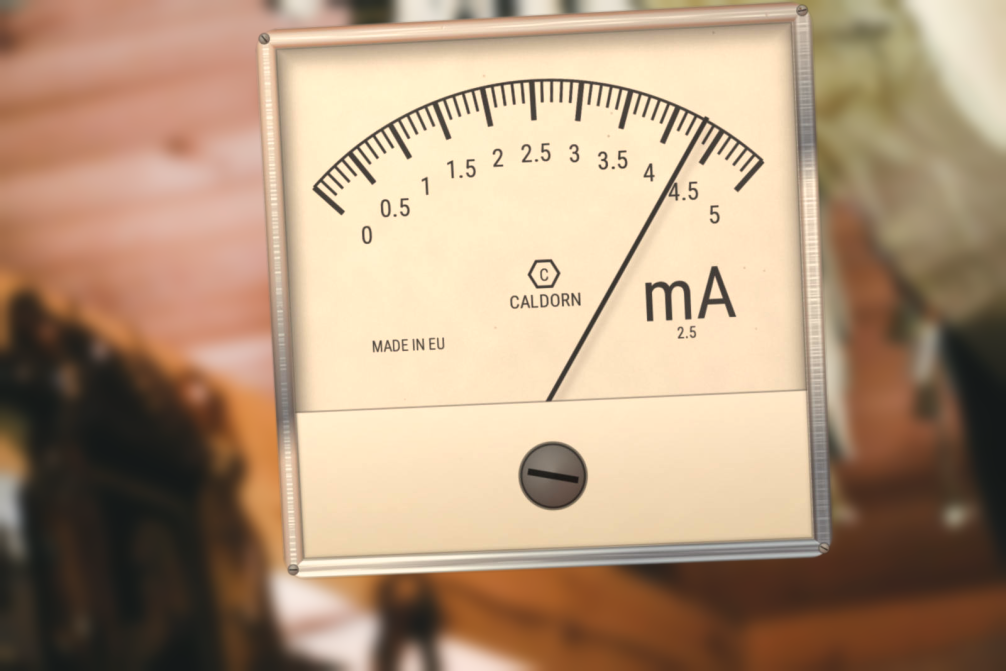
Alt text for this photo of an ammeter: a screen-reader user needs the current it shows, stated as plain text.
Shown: 4.3 mA
